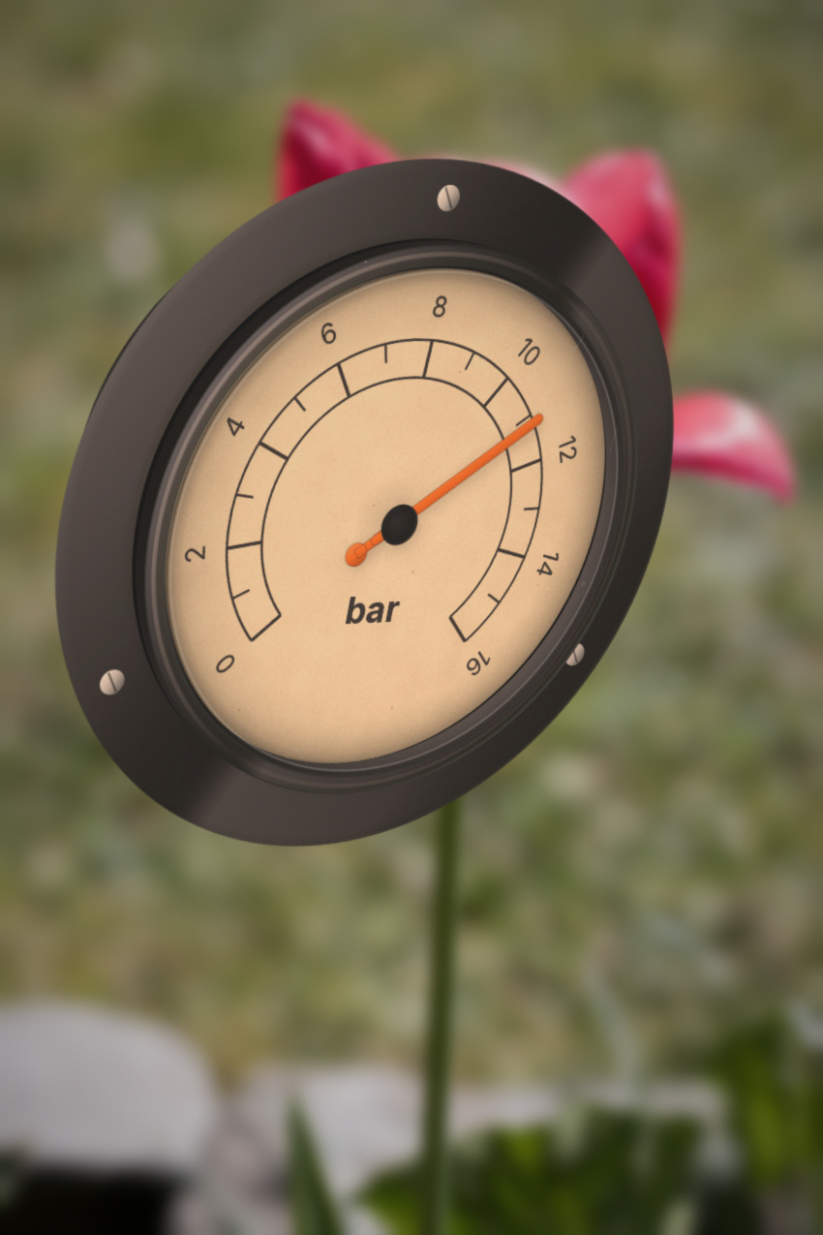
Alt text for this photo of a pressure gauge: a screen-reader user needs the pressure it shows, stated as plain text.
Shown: 11 bar
